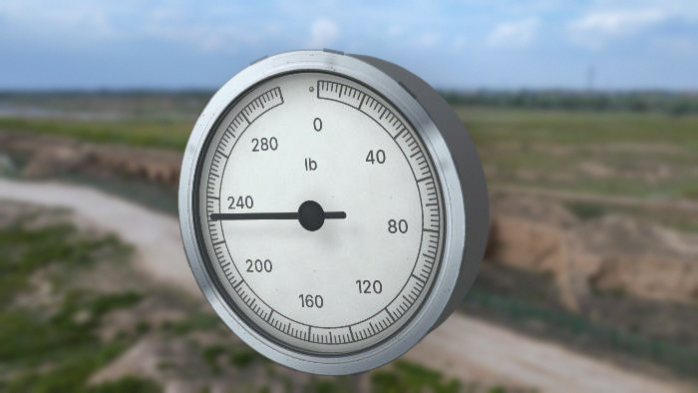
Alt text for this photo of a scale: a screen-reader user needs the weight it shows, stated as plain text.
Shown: 232 lb
